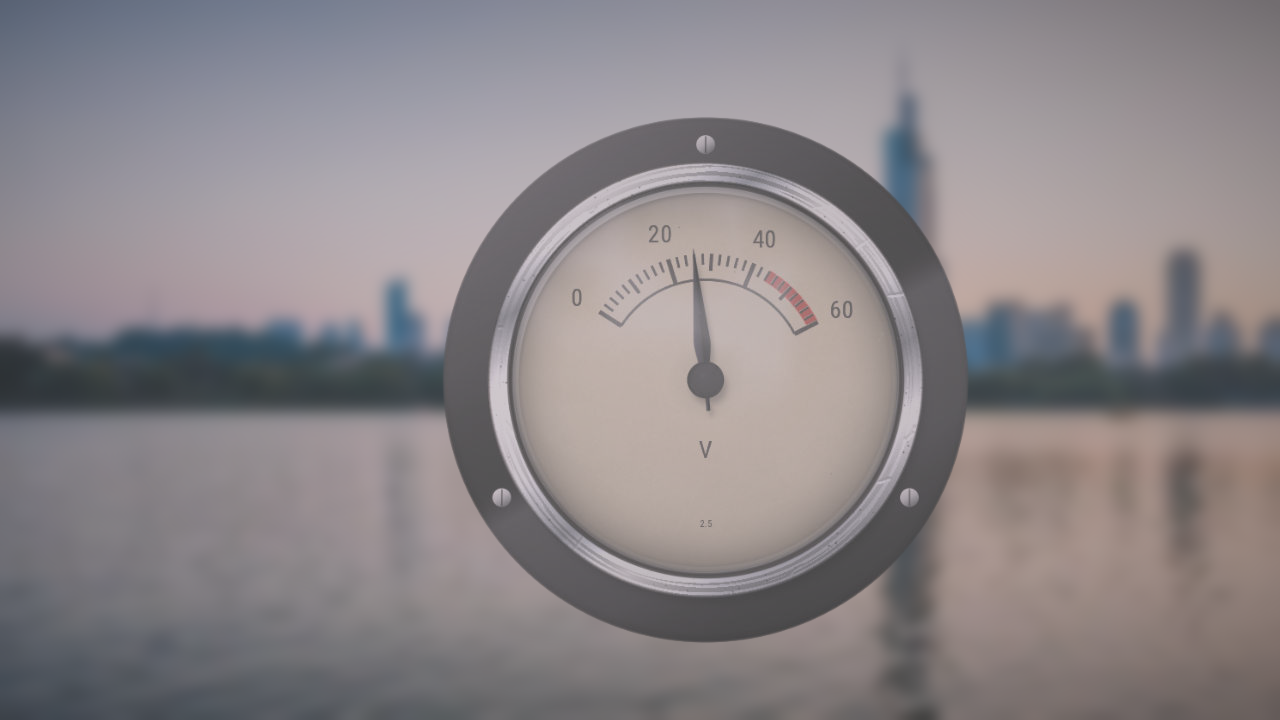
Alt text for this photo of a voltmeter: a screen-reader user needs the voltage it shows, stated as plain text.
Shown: 26 V
